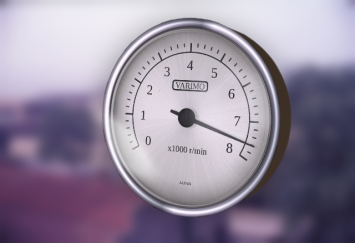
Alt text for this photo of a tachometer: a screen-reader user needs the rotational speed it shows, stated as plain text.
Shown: 7600 rpm
